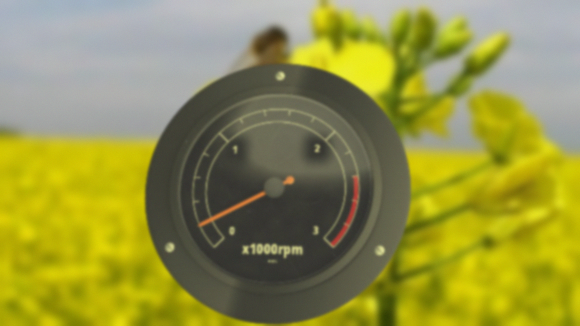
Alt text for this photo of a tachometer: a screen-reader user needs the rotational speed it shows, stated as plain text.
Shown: 200 rpm
